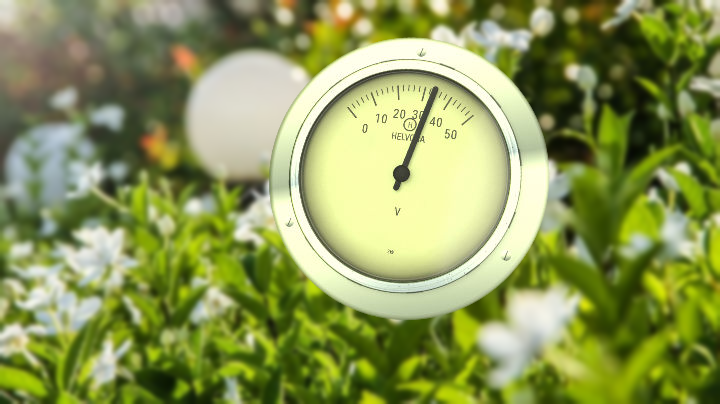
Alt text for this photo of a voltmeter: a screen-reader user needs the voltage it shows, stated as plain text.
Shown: 34 V
